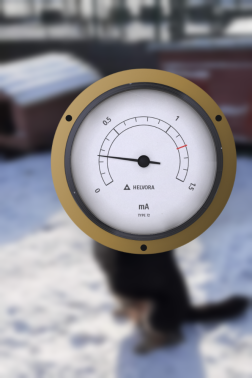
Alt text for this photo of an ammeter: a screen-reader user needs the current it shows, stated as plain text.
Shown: 0.25 mA
